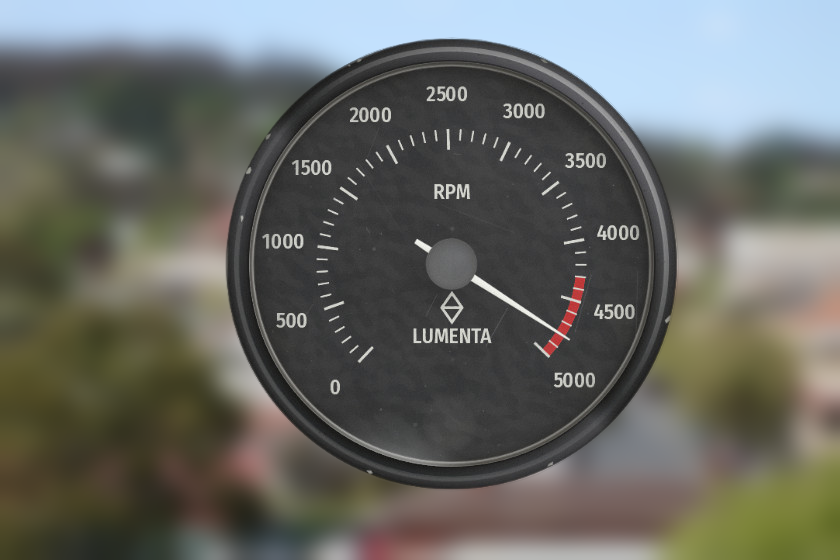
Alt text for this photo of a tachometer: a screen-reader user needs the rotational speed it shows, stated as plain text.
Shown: 4800 rpm
